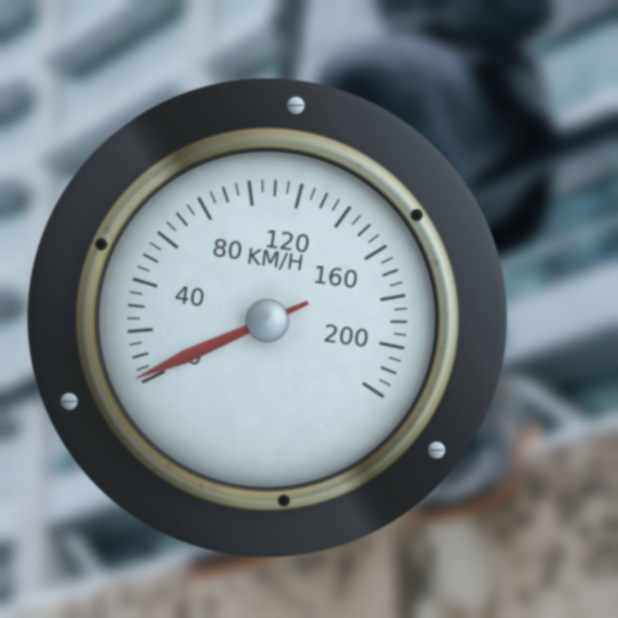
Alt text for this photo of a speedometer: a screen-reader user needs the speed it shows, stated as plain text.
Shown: 2.5 km/h
